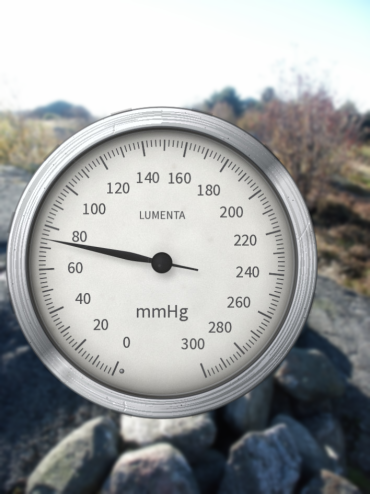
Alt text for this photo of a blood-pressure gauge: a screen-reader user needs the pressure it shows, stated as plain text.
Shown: 74 mmHg
